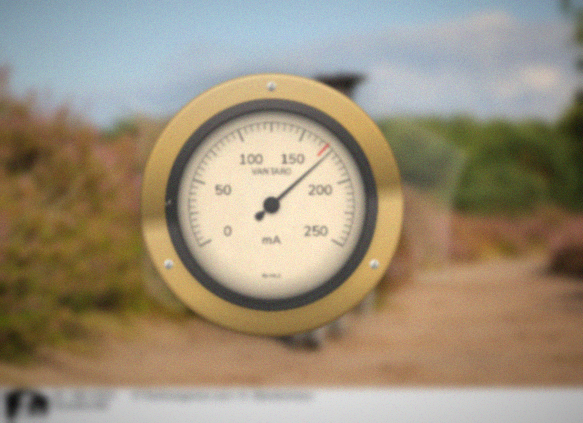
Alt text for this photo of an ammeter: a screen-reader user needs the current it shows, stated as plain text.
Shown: 175 mA
